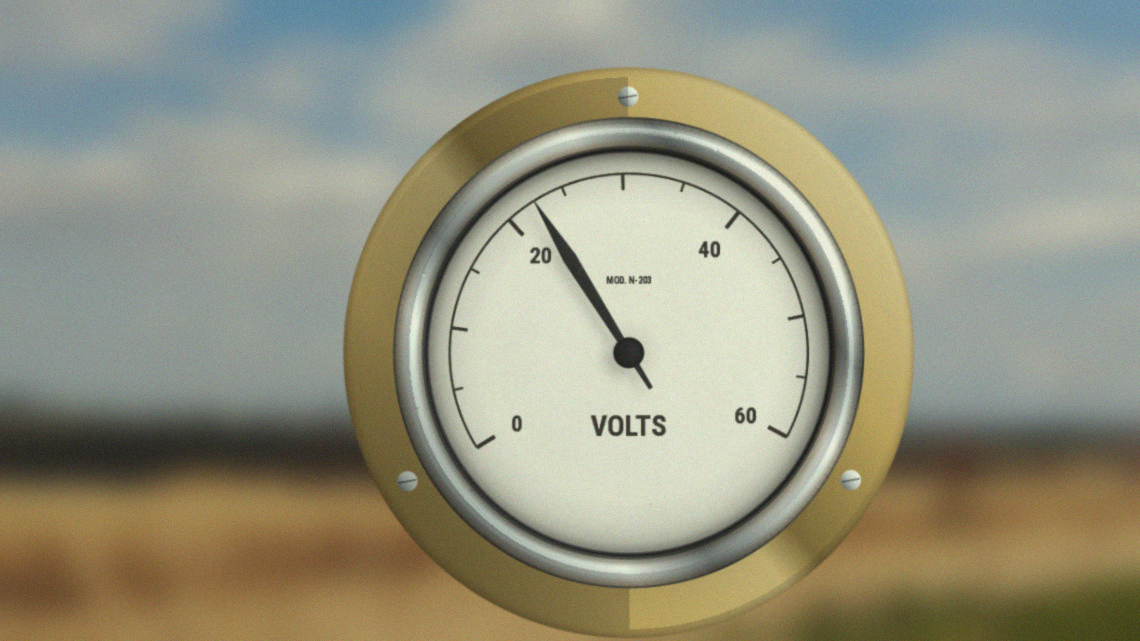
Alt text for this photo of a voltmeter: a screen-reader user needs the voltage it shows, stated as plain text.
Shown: 22.5 V
